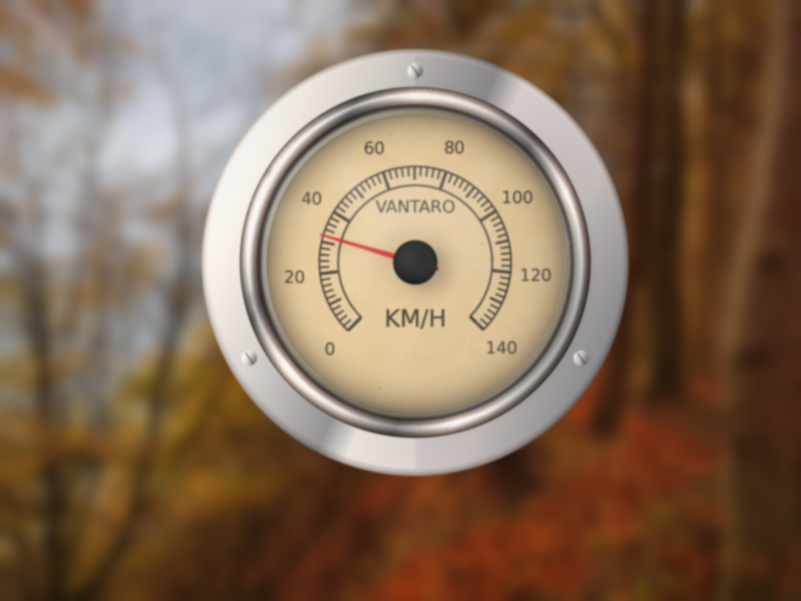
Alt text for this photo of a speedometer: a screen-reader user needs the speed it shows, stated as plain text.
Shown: 32 km/h
